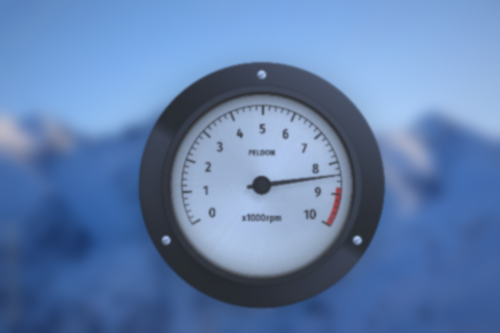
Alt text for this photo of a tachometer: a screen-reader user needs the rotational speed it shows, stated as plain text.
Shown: 8400 rpm
